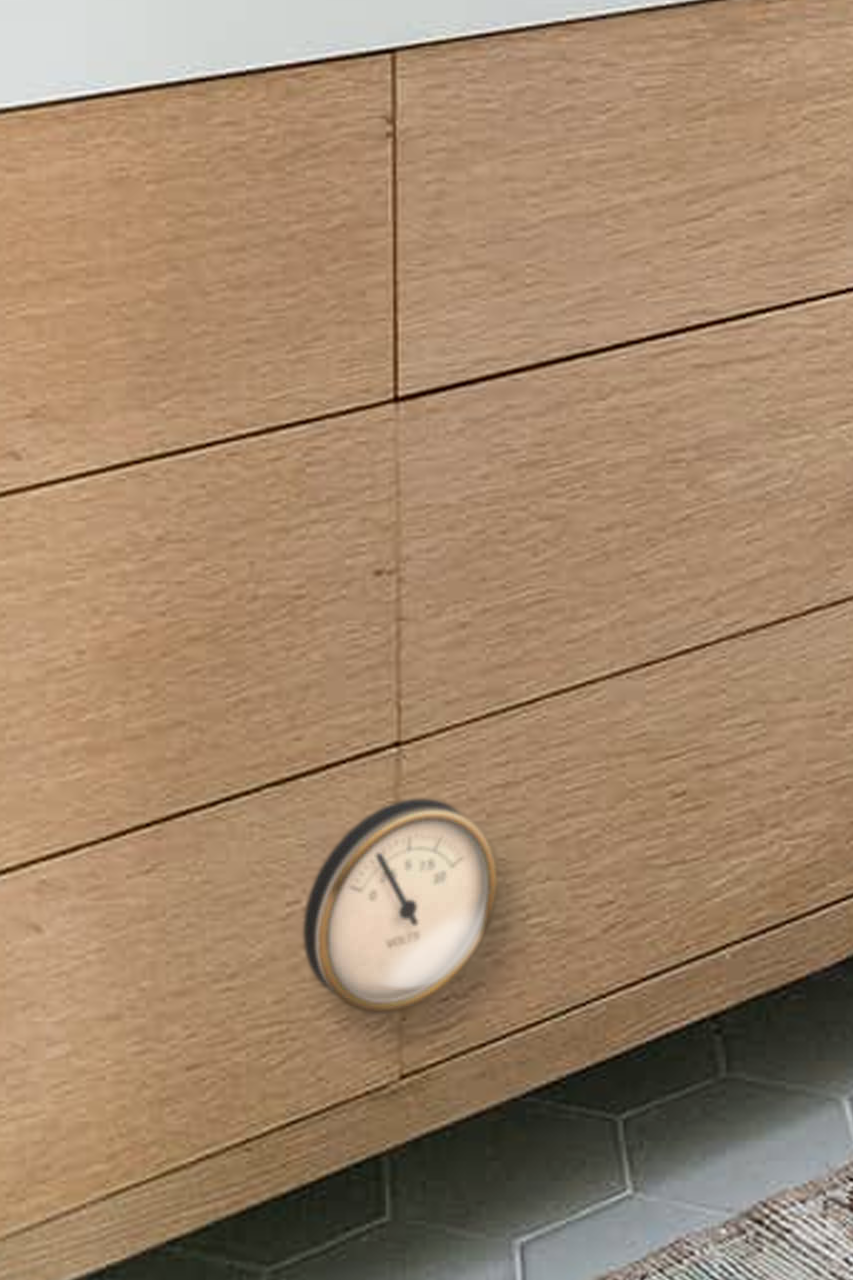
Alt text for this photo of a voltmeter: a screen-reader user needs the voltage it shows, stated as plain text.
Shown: 2.5 V
